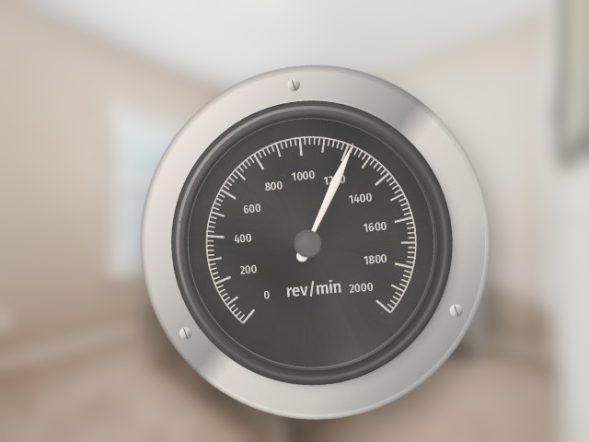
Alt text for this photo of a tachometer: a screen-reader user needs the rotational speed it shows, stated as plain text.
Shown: 1220 rpm
